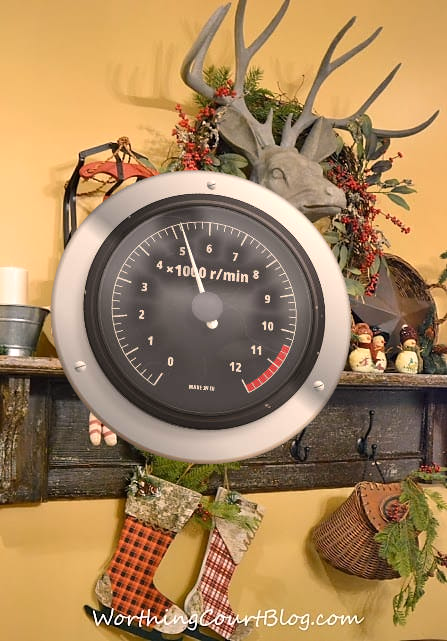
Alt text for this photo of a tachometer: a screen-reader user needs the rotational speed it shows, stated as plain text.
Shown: 5200 rpm
